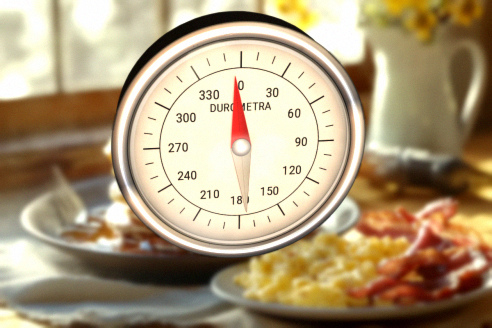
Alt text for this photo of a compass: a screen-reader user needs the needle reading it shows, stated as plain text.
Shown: 355 °
